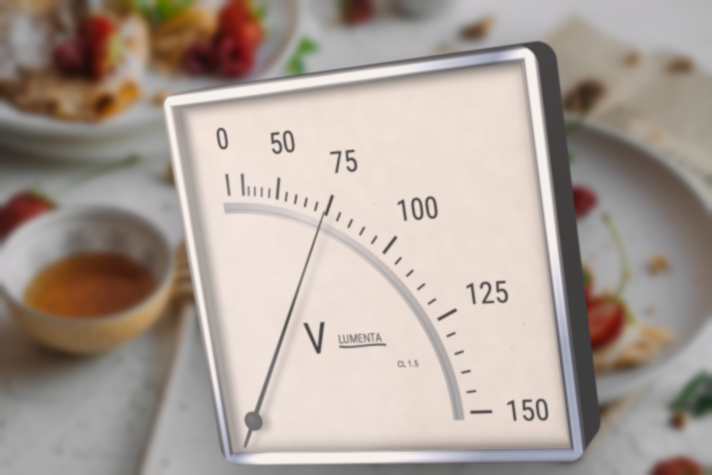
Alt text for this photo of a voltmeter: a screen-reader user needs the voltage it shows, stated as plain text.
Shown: 75 V
